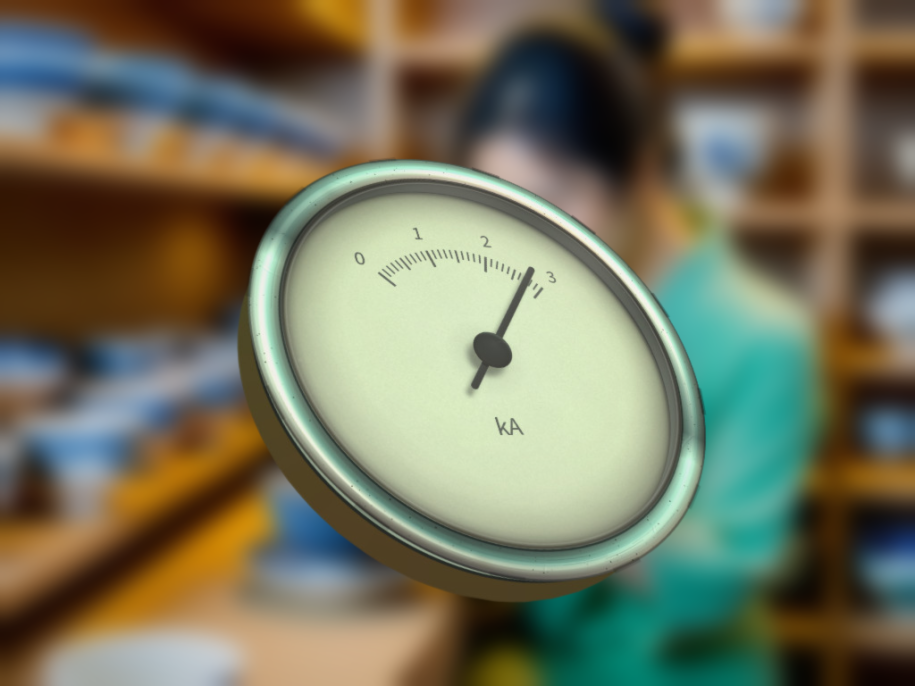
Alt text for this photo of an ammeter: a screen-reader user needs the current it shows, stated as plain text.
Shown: 2.7 kA
